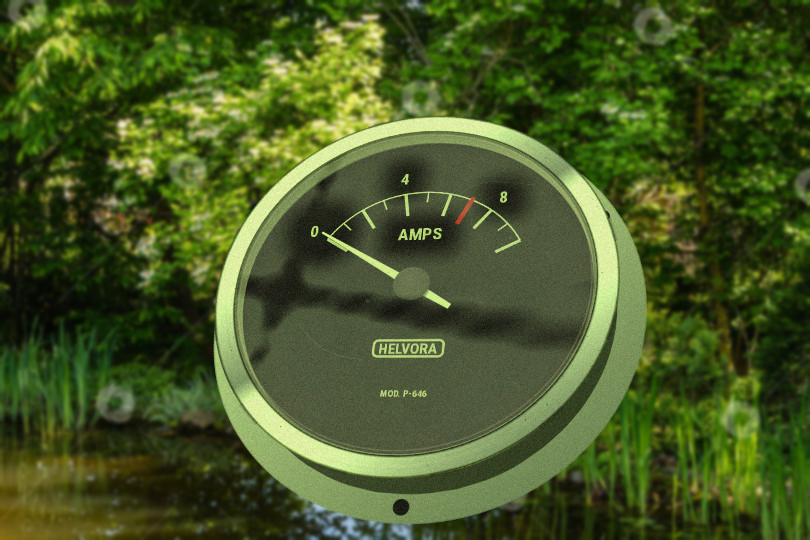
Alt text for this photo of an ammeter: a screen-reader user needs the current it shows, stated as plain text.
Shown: 0 A
